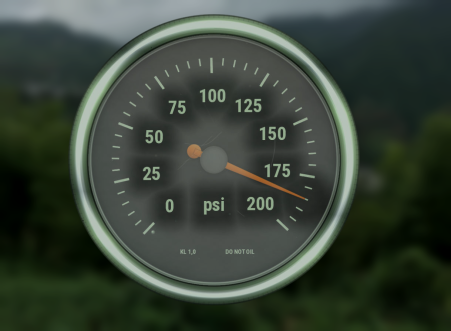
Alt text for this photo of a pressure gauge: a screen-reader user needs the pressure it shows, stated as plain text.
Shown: 185 psi
